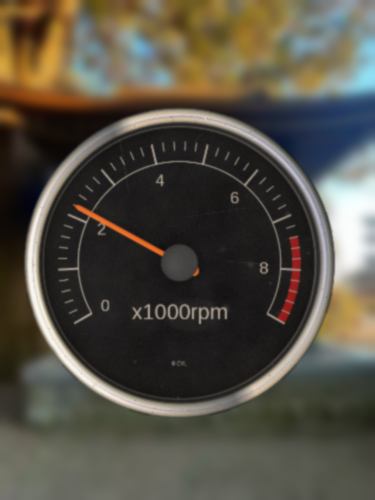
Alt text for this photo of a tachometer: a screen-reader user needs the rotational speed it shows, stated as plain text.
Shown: 2200 rpm
